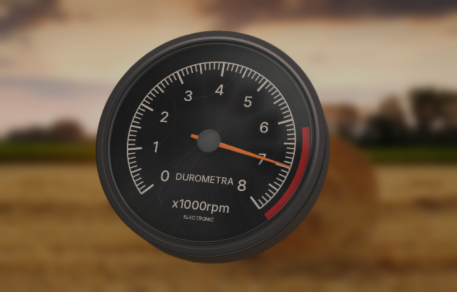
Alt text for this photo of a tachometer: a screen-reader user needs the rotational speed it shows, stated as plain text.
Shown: 7000 rpm
